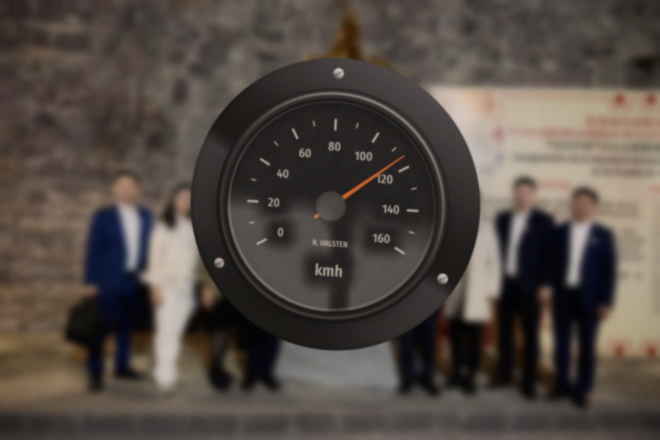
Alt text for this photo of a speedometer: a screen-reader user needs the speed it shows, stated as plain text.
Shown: 115 km/h
